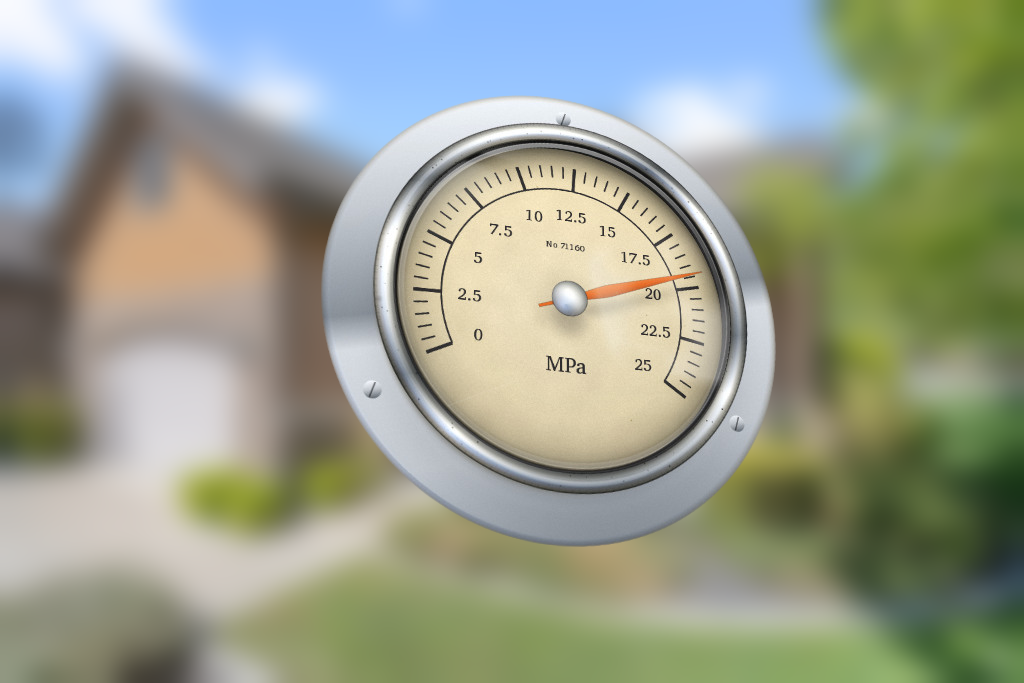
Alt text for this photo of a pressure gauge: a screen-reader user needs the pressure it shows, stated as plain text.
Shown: 19.5 MPa
